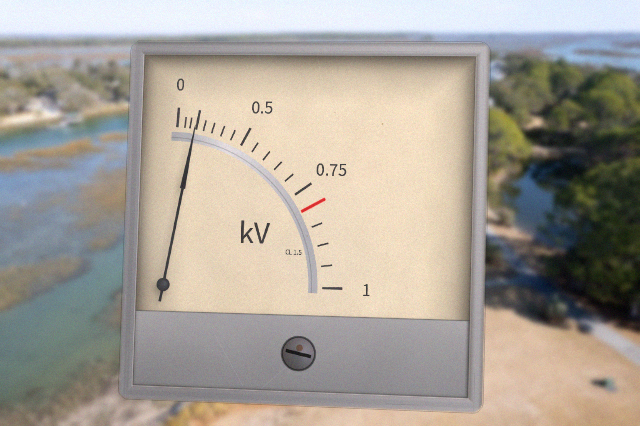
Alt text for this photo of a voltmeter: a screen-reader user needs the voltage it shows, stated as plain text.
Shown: 0.25 kV
